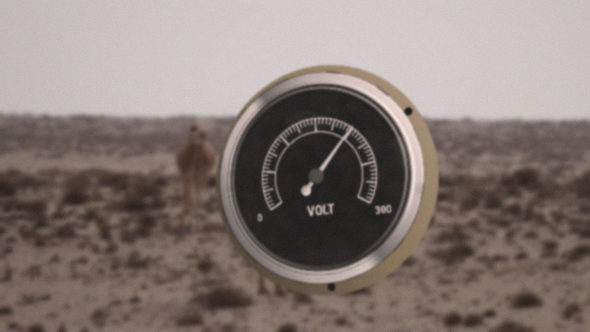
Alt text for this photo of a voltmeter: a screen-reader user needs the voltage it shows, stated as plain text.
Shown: 200 V
